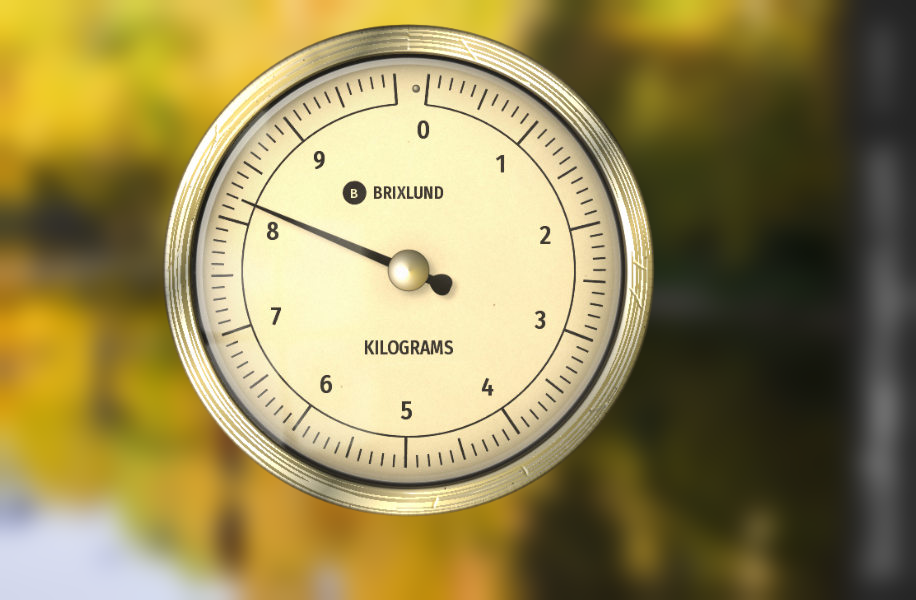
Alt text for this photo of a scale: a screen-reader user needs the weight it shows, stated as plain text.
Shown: 8.2 kg
